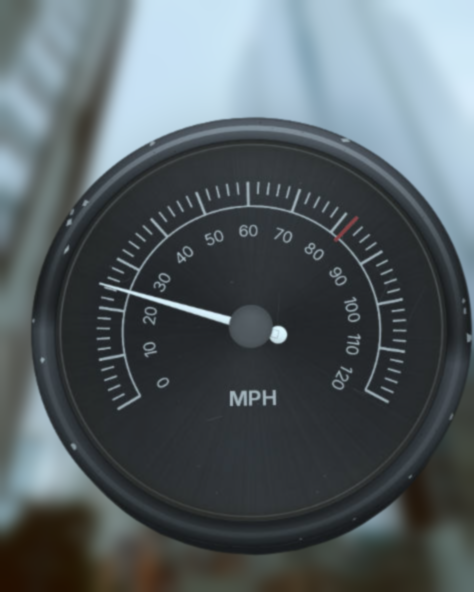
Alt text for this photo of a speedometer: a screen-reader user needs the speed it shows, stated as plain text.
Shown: 24 mph
